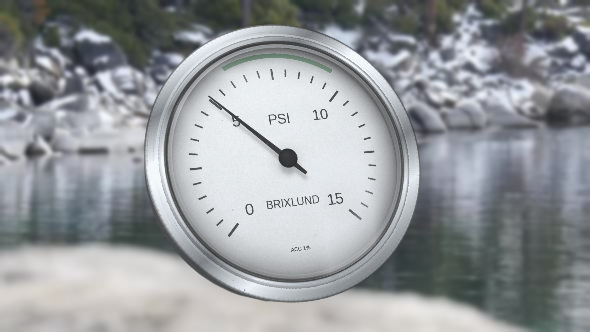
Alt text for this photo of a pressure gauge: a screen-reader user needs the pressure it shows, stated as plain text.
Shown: 5 psi
